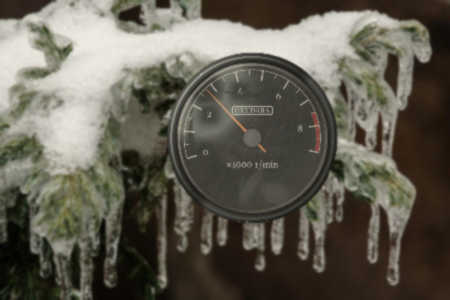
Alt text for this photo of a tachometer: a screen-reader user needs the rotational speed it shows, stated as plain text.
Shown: 2750 rpm
